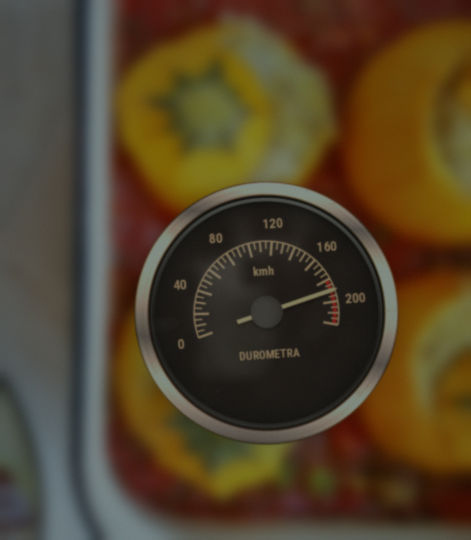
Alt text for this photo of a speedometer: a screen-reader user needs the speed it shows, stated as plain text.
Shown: 190 km/h
